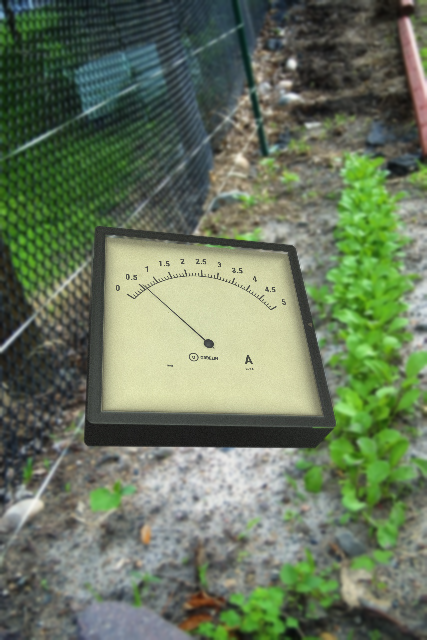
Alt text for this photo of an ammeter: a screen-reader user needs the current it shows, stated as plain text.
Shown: 0.5 A
